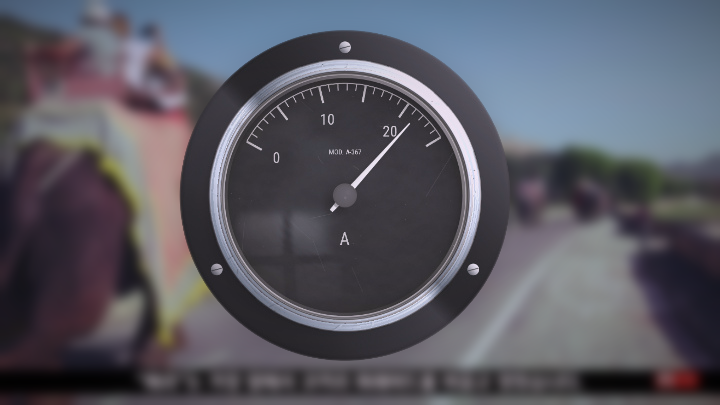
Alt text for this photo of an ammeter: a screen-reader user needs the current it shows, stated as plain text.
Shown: 21.5 A
